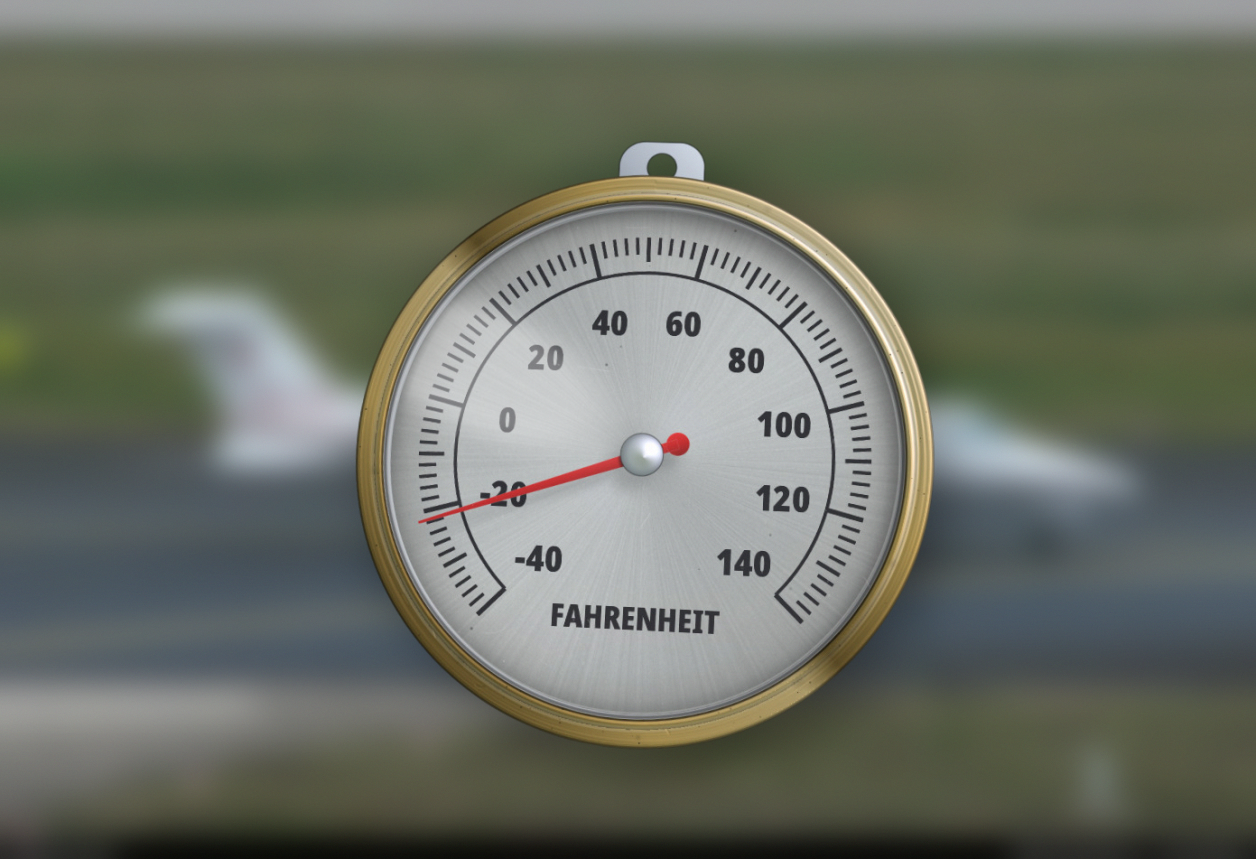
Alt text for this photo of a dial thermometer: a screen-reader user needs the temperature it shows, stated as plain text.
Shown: -22 °F
